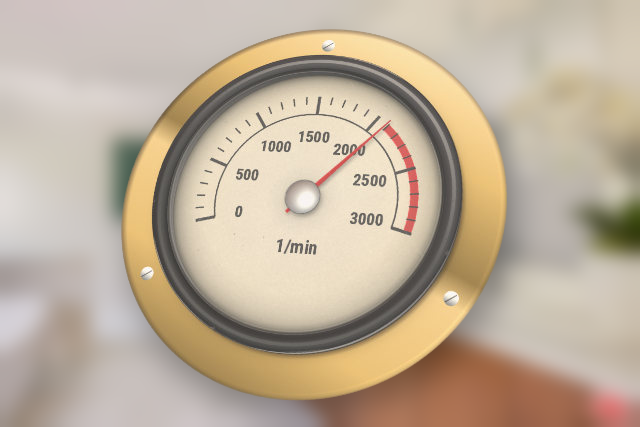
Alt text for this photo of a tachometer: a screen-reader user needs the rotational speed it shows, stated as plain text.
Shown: 2100 rpm
